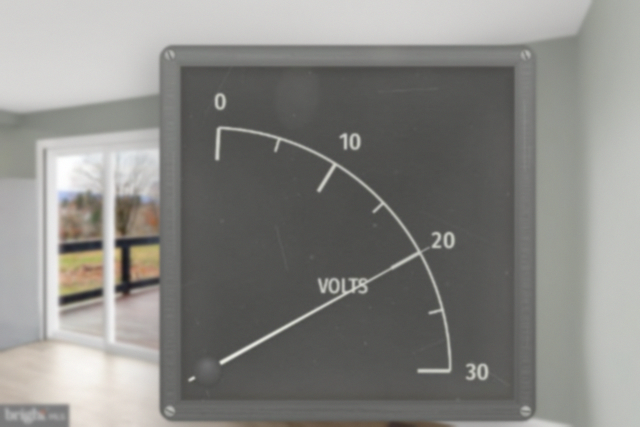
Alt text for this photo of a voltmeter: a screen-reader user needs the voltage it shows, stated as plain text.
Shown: 20 V
